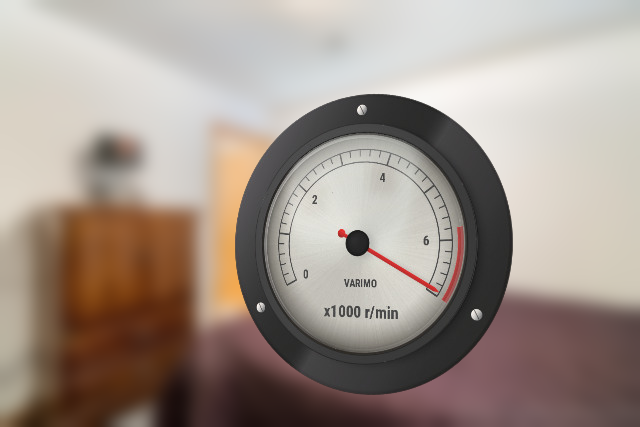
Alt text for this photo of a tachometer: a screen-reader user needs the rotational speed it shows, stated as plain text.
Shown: 6900 rpm
